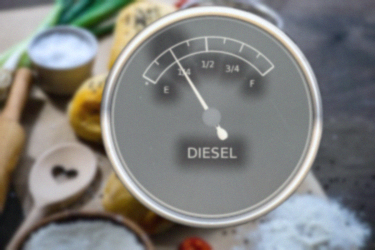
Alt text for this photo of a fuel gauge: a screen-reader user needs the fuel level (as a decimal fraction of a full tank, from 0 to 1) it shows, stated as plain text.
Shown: 0.25
